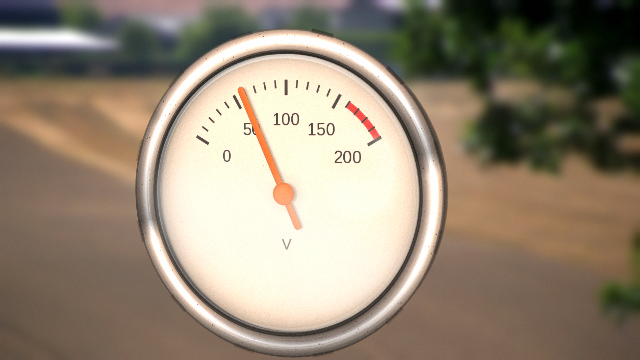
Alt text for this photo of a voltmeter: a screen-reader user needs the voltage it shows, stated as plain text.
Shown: 60 V
